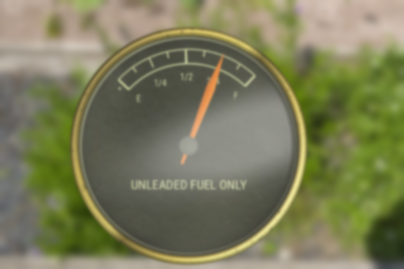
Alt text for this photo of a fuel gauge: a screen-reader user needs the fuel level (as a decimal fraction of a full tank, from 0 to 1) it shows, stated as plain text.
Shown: 0.75
